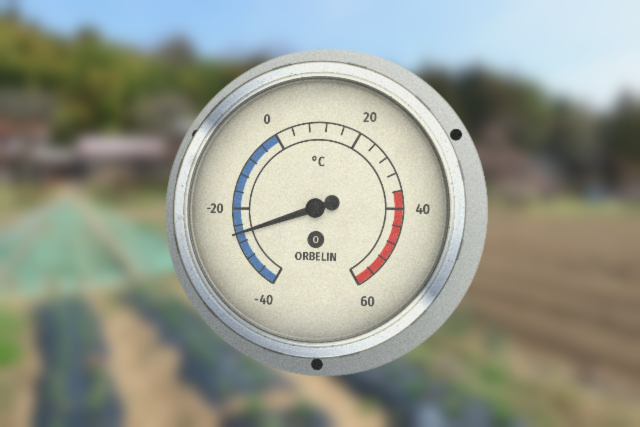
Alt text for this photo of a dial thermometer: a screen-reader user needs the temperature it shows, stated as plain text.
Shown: -26 °C
